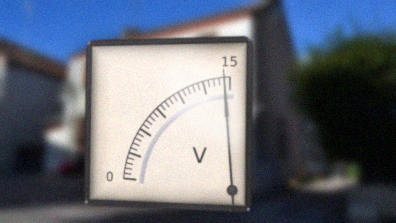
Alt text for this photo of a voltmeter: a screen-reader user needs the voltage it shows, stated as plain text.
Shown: 14.5 V
